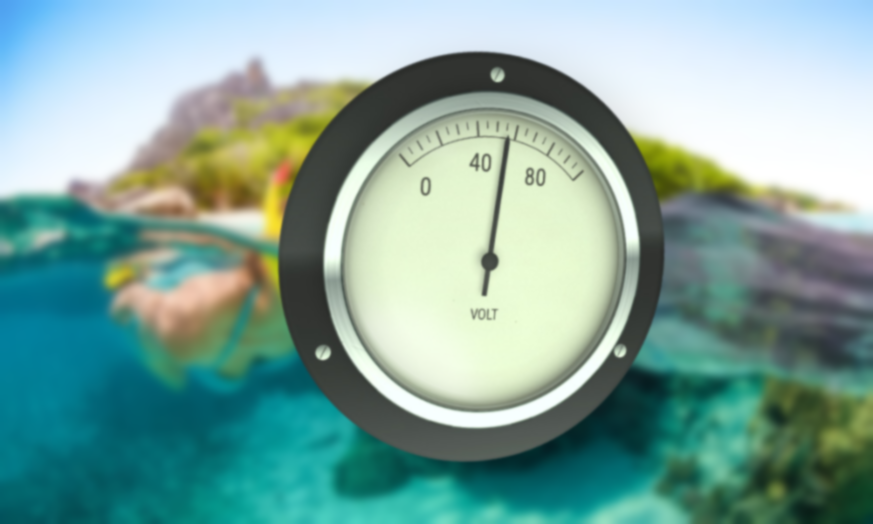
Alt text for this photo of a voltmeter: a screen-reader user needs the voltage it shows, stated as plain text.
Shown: 55 V
